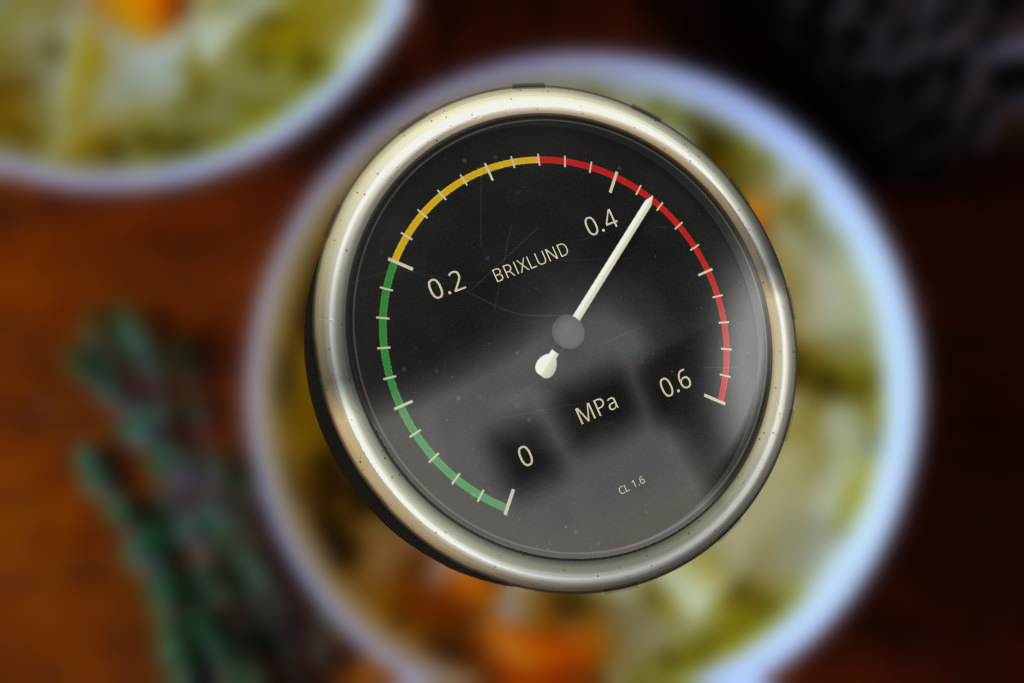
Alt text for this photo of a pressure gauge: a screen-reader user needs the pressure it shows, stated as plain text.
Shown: 0.43 MPa
